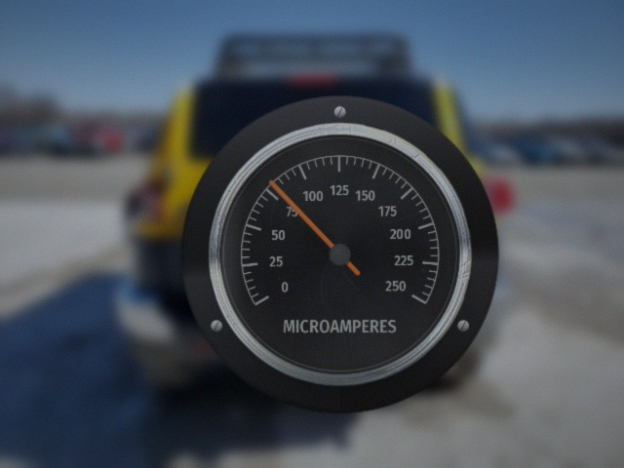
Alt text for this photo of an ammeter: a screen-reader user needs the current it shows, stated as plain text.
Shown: 80 µA
